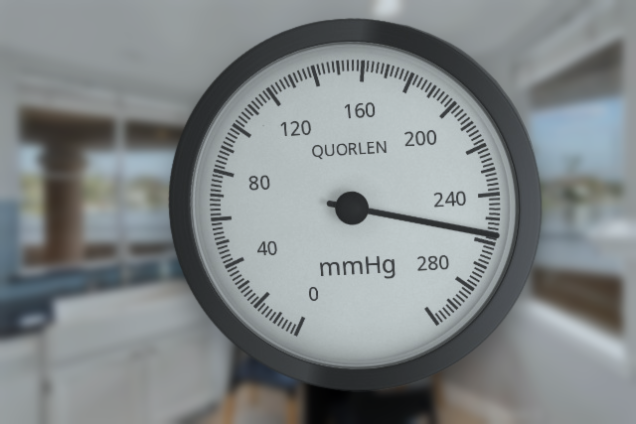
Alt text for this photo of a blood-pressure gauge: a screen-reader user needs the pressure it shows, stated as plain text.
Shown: 256 mmHg
